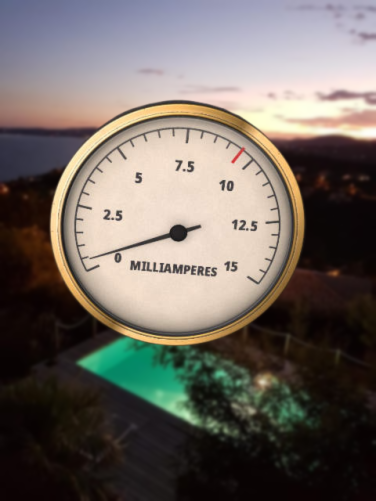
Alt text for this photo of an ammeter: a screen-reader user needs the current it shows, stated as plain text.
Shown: 0.5 mA
